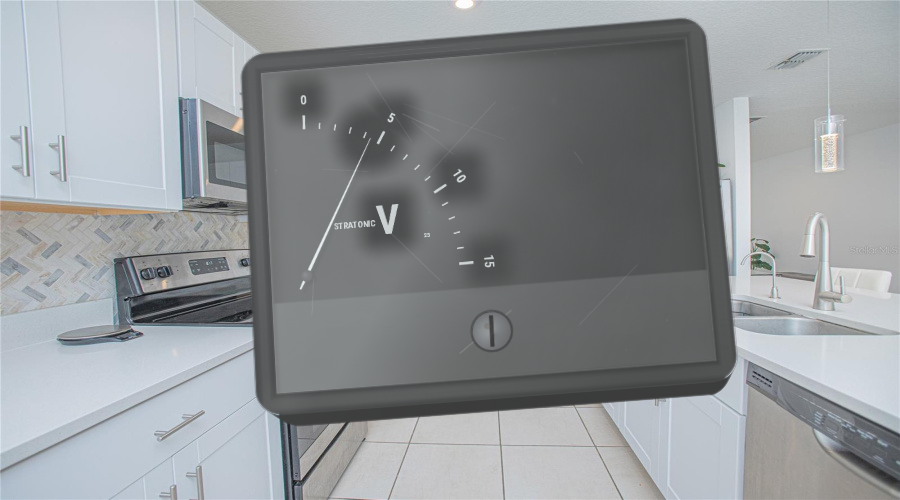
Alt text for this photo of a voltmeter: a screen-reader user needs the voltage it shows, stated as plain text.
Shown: 4.5 V
